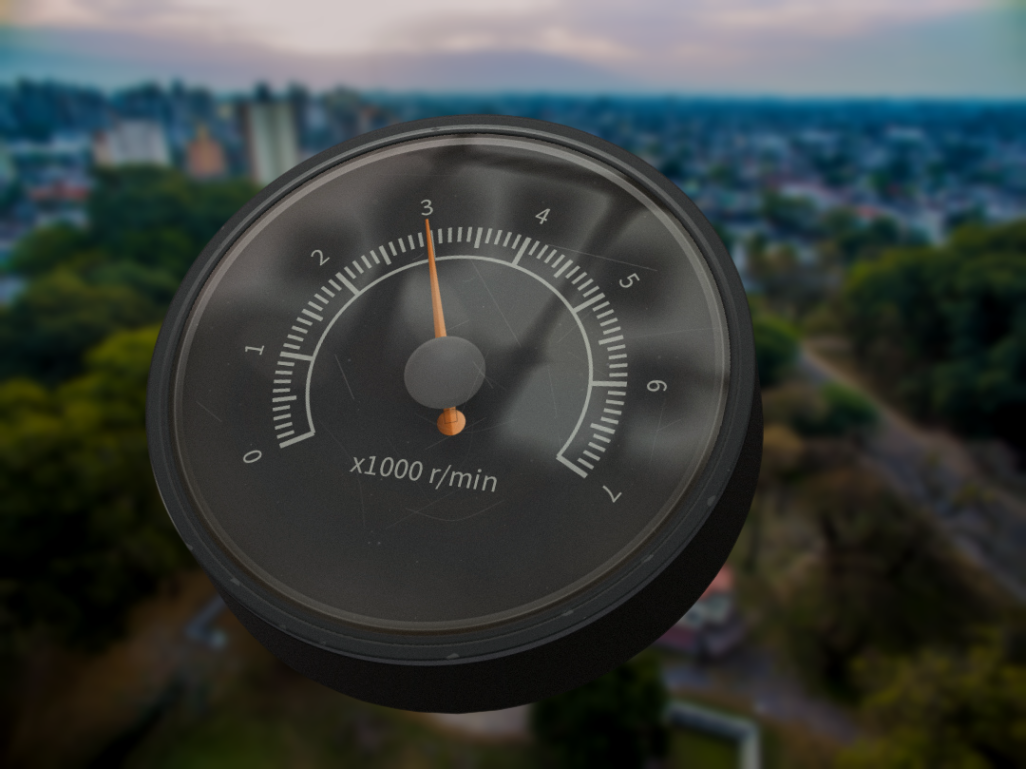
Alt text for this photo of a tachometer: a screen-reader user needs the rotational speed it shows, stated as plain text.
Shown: 3000 rpm
